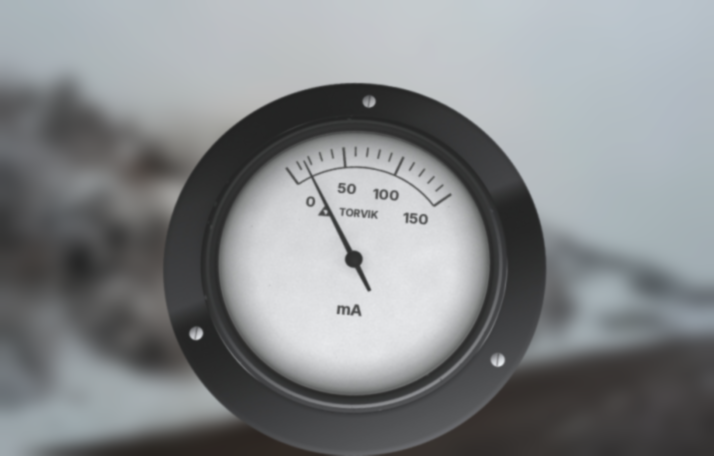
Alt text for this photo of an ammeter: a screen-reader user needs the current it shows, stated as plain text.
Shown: 15 mA
